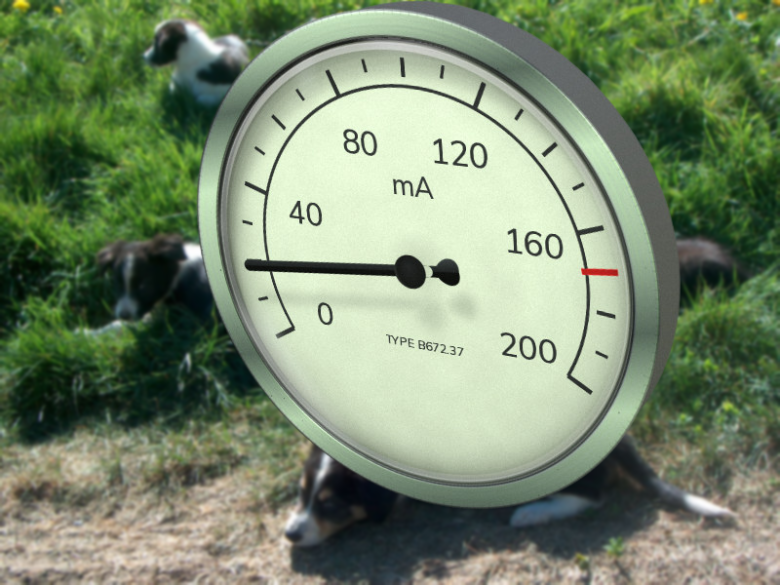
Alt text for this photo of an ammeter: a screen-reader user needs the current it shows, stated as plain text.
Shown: 20 mA
